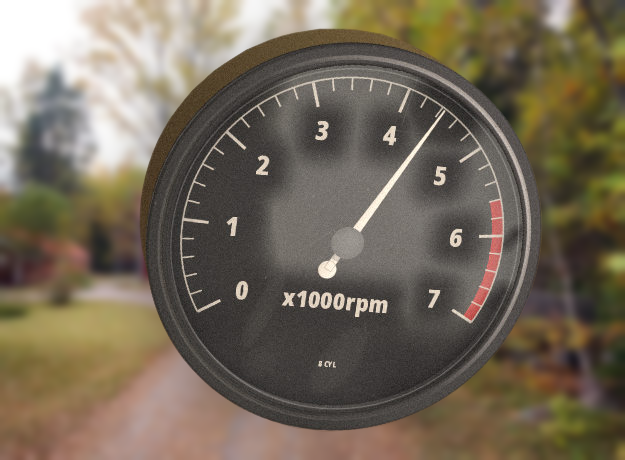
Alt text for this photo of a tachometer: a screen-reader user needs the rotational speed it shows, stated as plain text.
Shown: 4400 rpm
